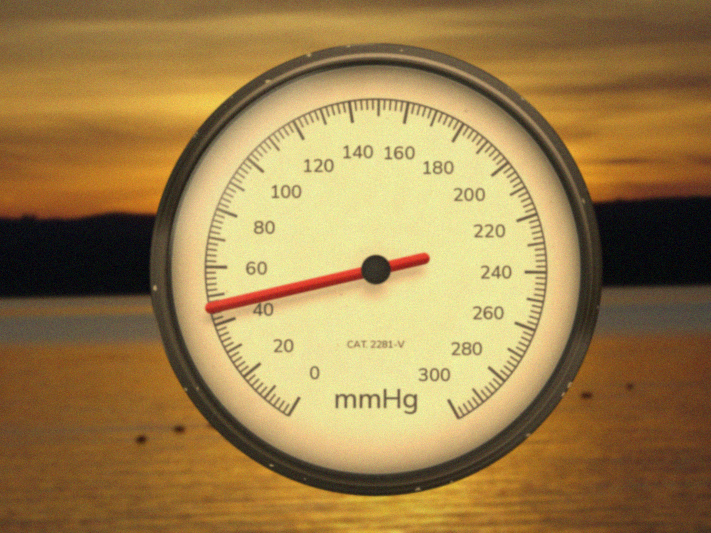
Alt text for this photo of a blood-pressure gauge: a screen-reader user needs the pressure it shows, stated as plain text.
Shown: 46 mmHg
